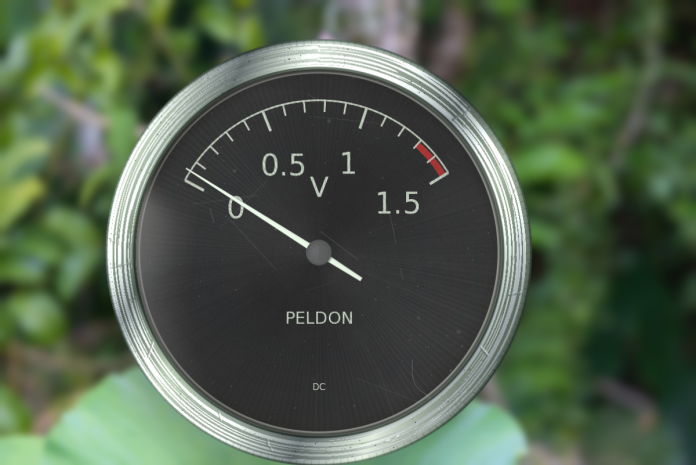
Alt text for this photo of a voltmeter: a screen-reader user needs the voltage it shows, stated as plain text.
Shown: 0.05 V
